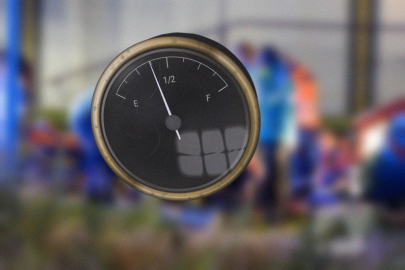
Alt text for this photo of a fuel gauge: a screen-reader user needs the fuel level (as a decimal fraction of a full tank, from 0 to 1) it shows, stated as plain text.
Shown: 0.375
